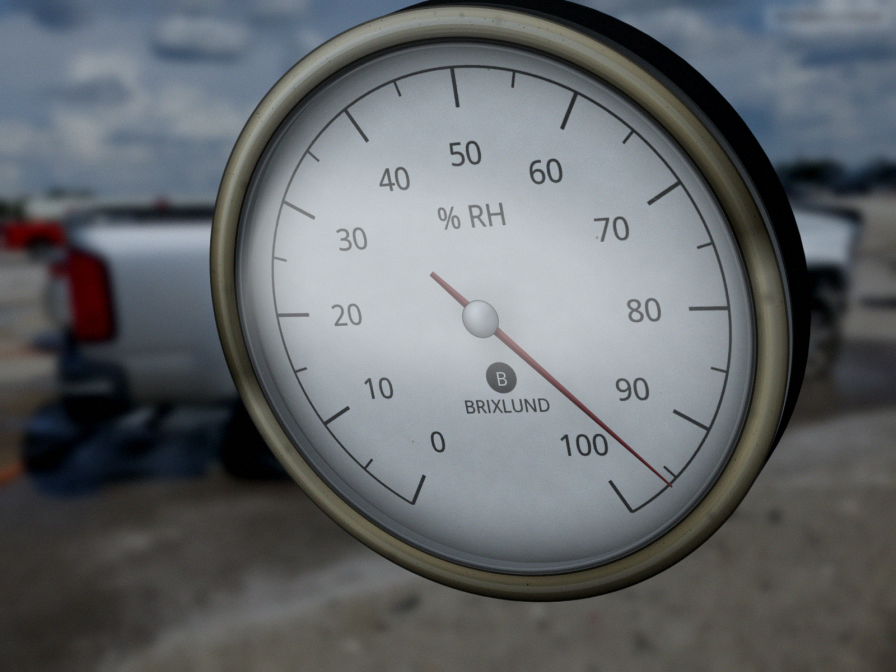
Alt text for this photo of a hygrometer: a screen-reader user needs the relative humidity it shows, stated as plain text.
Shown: 95 %
